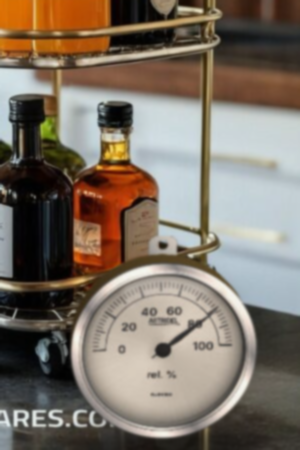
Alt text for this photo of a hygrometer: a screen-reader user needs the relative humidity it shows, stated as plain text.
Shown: 80 %
